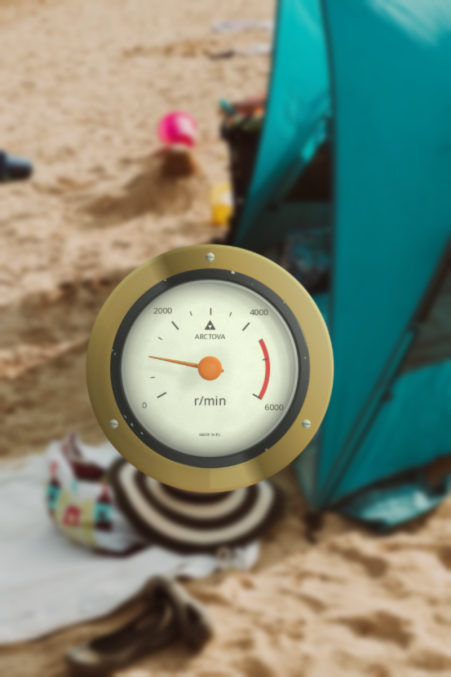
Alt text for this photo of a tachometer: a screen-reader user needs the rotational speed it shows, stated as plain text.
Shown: 1000 rpm
